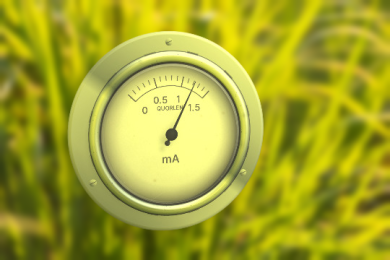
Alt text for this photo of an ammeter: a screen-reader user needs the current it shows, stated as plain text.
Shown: 1.2 mA
